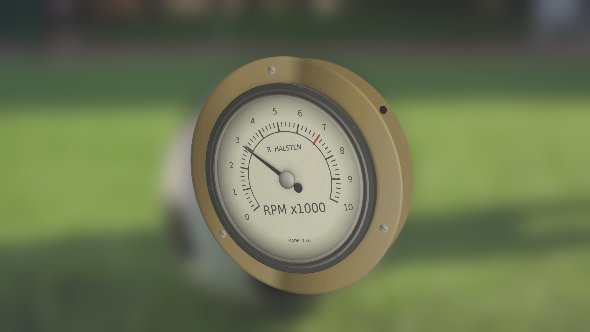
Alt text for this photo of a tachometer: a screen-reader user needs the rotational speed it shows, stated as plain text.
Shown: 3000 rpm
